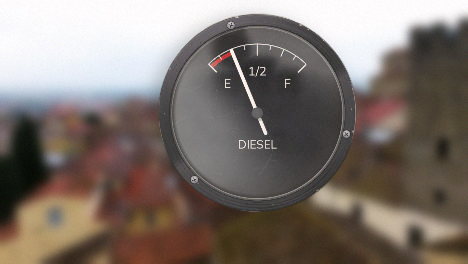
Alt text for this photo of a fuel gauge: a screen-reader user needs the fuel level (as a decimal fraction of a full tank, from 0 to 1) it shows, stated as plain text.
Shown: 0.25
